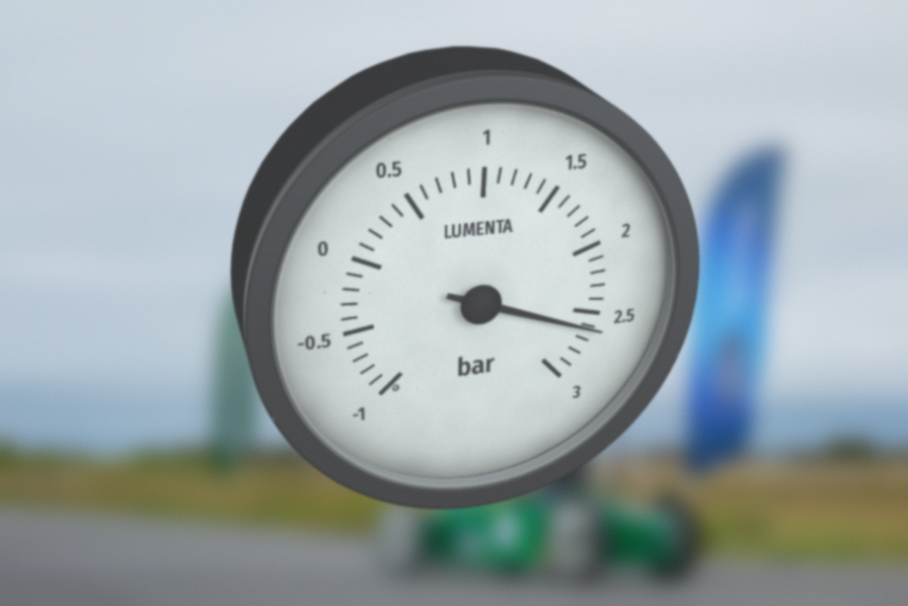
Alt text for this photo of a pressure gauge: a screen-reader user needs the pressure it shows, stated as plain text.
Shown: 2.6 bar
